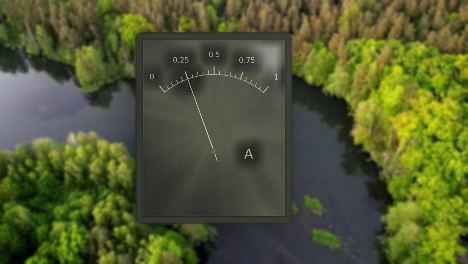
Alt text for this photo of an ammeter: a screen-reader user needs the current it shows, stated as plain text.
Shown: 0.25 A
